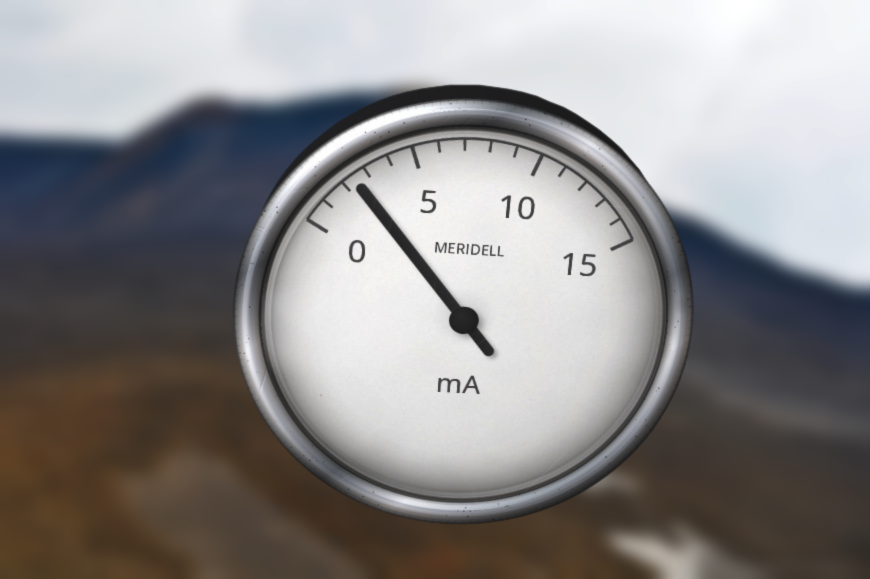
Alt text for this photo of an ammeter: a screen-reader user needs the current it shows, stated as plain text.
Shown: 2.5 mA
